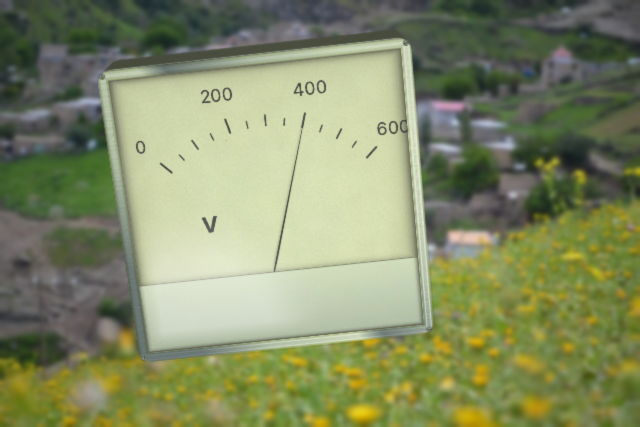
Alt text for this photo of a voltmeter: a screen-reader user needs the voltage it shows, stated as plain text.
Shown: 400 V
